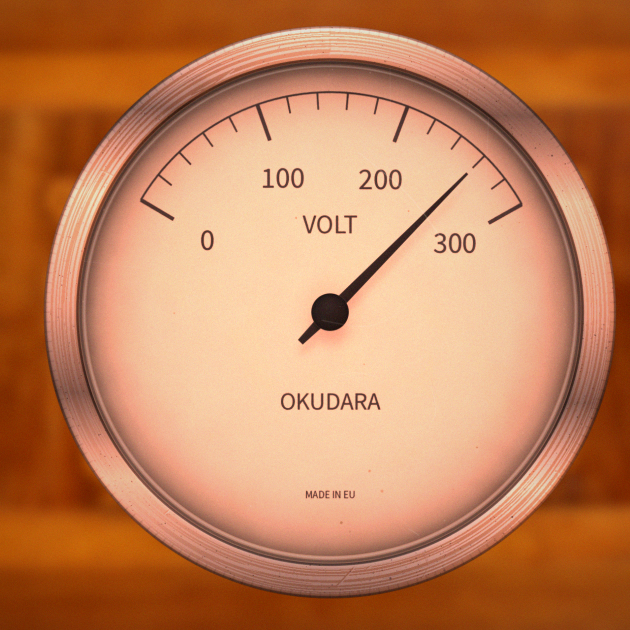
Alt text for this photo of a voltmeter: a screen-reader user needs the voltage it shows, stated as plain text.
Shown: 260 V
